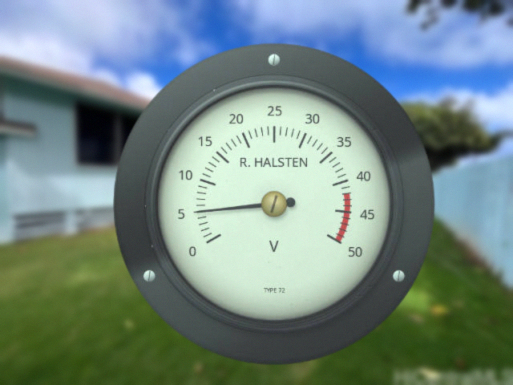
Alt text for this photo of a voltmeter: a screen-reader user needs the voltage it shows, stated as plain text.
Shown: 5 V
